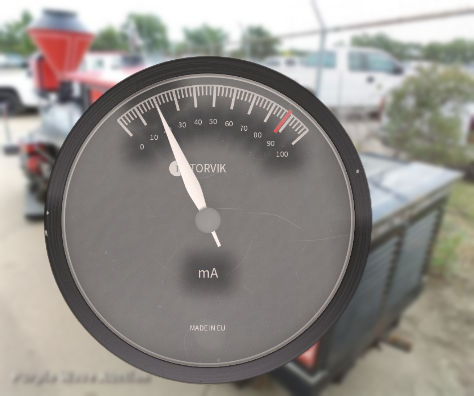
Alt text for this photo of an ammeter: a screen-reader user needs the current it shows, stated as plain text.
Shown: 20 mA
